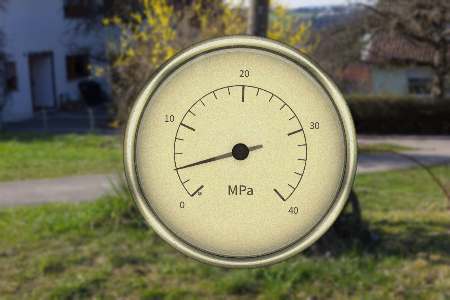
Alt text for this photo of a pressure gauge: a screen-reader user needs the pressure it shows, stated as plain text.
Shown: 4 MPa
